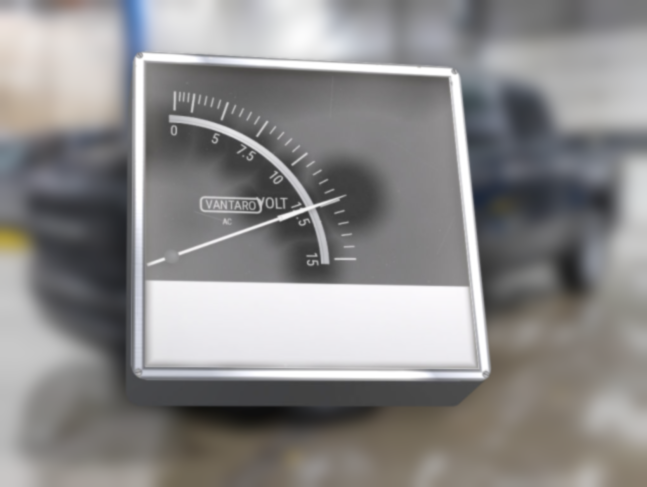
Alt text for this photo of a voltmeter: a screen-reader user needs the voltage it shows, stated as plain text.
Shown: 12.5 V
